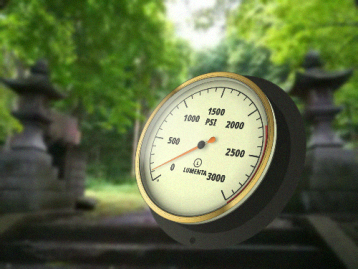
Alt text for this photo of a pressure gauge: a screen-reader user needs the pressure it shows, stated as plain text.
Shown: 100 psi
